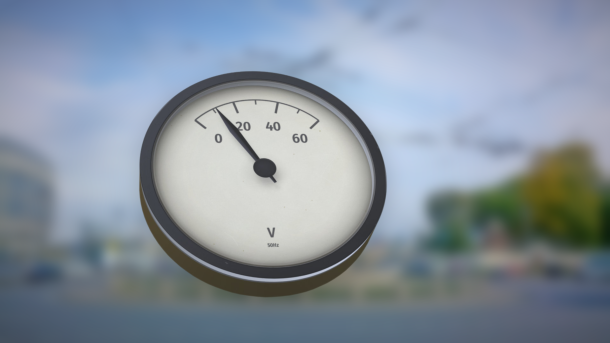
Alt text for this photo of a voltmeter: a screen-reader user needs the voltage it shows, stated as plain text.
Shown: 10 V
